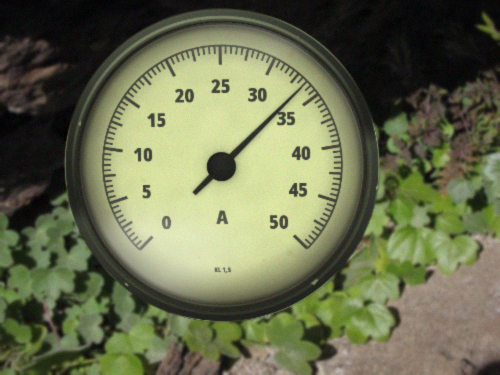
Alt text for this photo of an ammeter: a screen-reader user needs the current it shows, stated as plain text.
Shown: 33.5 A
